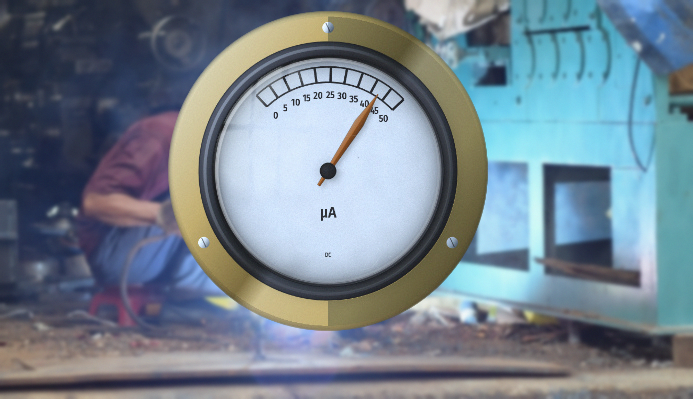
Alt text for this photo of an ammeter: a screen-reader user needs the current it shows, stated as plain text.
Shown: 42.5 µA
